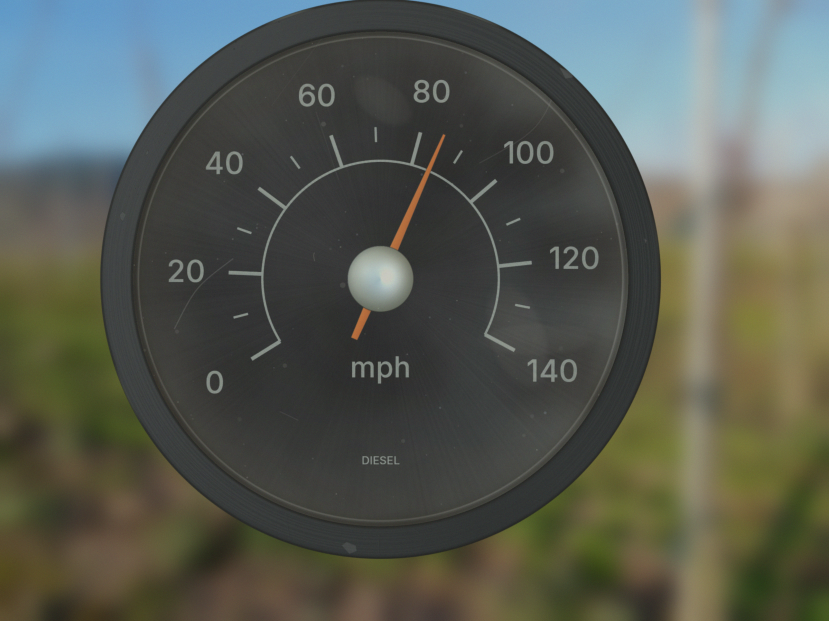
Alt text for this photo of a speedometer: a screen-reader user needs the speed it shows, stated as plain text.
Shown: 85 mph
